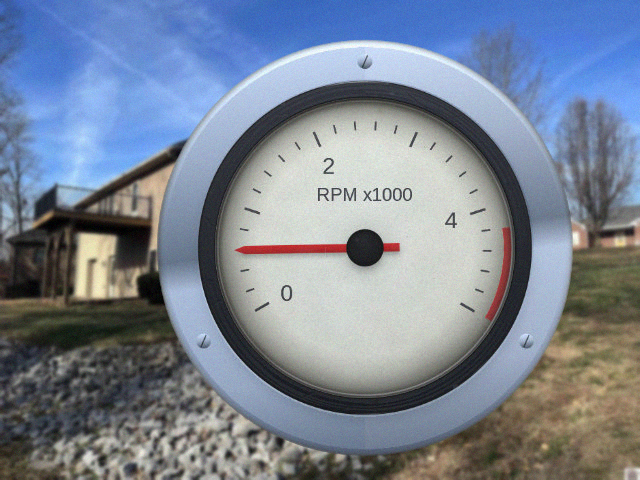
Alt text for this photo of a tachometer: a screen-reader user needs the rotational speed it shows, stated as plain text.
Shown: 600 rpm
